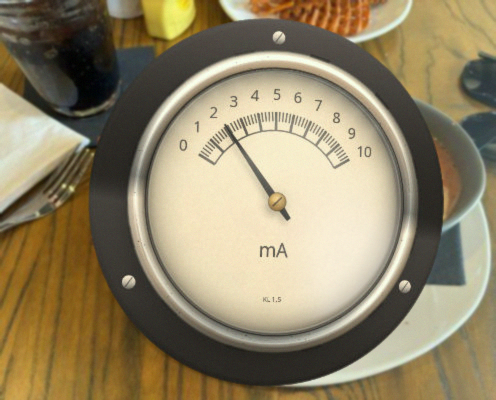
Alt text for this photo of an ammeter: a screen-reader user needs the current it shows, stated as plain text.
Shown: 2 mA
